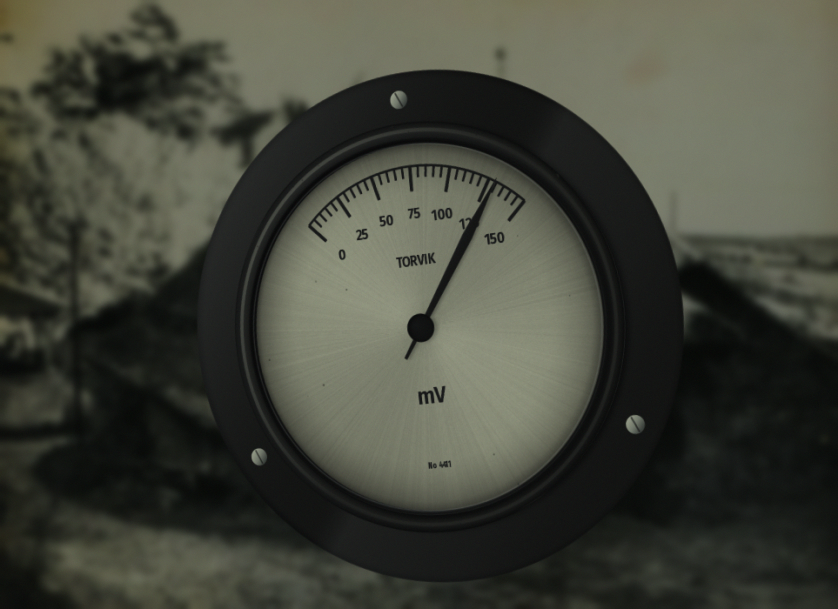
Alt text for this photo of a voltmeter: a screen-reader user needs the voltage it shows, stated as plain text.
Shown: 130 mV
